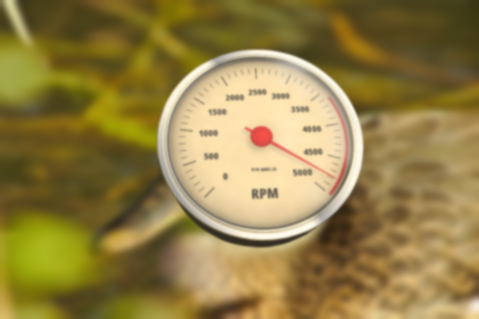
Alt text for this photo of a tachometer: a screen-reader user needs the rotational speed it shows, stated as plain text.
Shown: 4800 rpm
